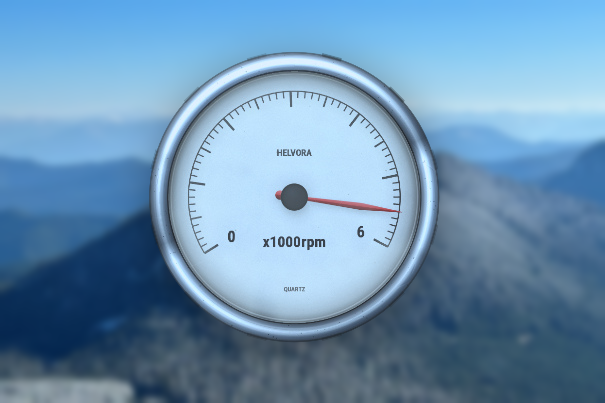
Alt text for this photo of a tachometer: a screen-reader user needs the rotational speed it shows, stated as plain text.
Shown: 5500 rpm
